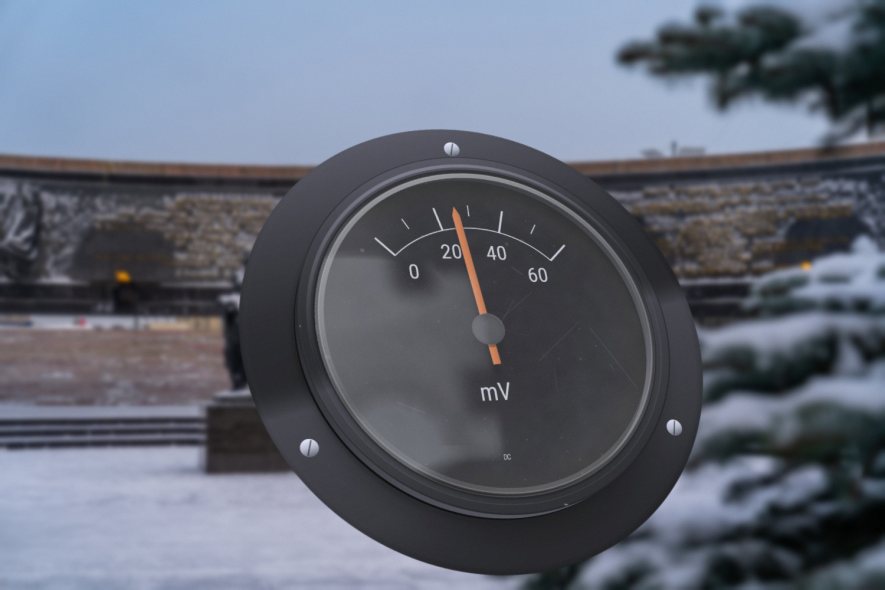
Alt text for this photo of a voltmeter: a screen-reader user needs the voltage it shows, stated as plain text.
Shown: 25 mV
